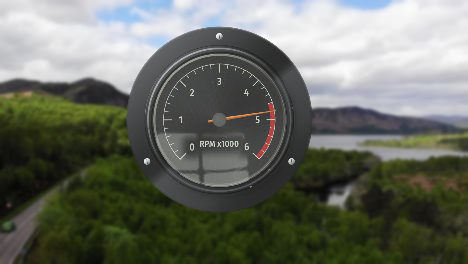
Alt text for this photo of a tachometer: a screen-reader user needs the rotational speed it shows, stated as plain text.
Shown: 4800 rpm
